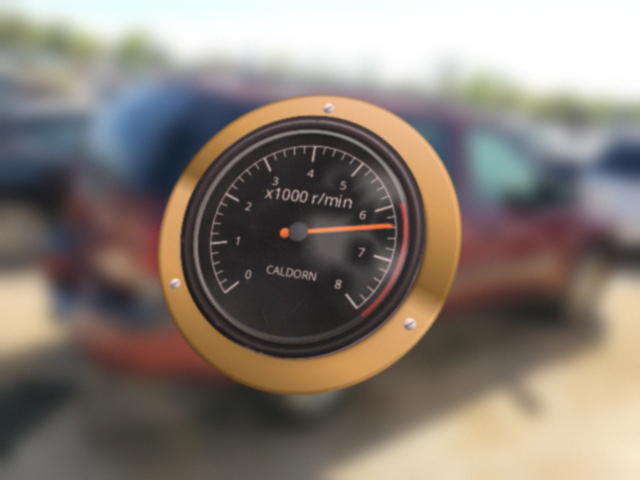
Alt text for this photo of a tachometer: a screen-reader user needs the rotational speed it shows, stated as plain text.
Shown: 6400 rpm
